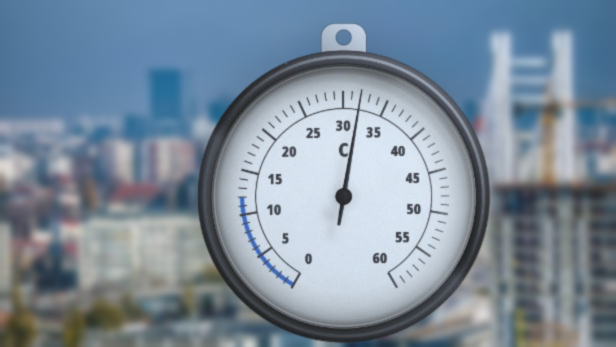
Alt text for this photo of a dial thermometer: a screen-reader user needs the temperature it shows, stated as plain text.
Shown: 32 °C
